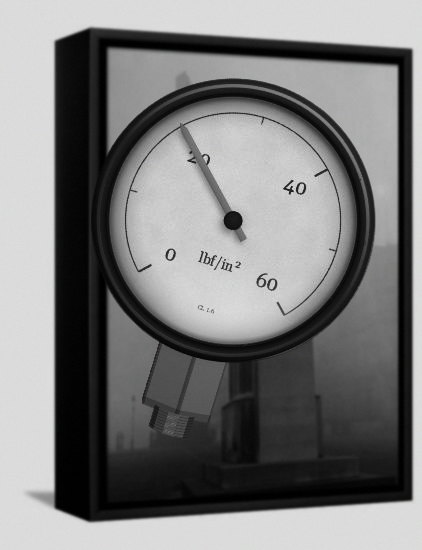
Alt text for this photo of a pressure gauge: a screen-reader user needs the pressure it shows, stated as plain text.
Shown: 20 psi
